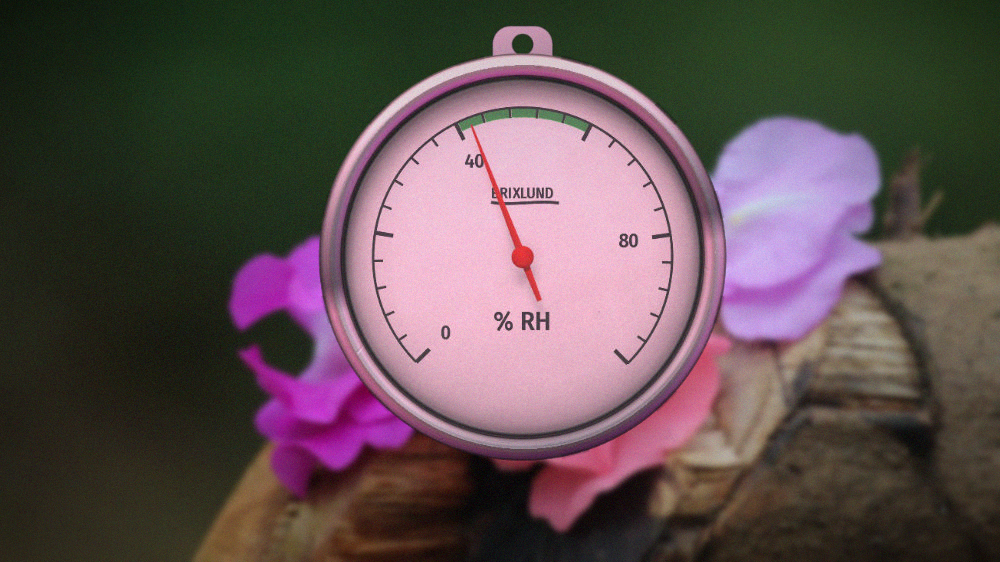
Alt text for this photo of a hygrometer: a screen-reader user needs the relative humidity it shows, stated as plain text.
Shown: 42 %
